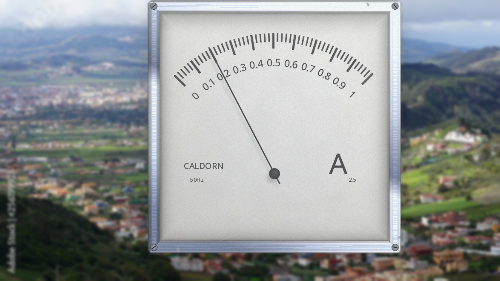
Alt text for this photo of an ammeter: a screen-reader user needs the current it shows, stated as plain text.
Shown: 0.2 A
